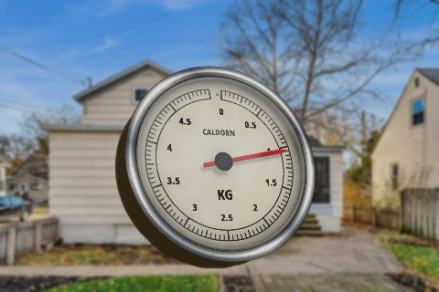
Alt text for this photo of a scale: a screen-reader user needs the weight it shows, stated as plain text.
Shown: 1.05 kg
